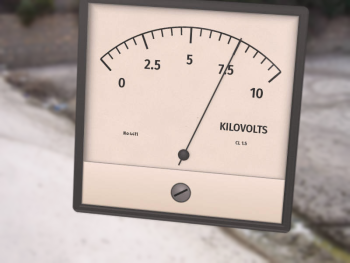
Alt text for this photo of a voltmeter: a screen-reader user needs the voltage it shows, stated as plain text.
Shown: 7.5 kV
